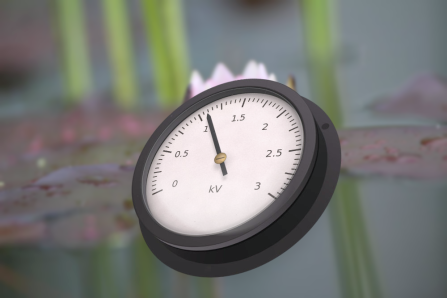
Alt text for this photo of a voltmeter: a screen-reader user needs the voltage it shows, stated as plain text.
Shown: 1.1 kV
